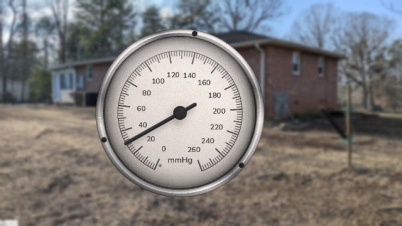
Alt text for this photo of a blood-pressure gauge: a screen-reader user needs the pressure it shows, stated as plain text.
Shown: 30 mmHg
